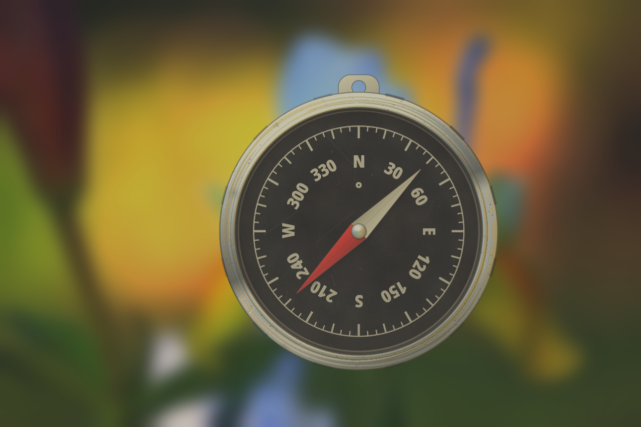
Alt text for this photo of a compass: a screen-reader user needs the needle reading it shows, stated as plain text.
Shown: 225 °
